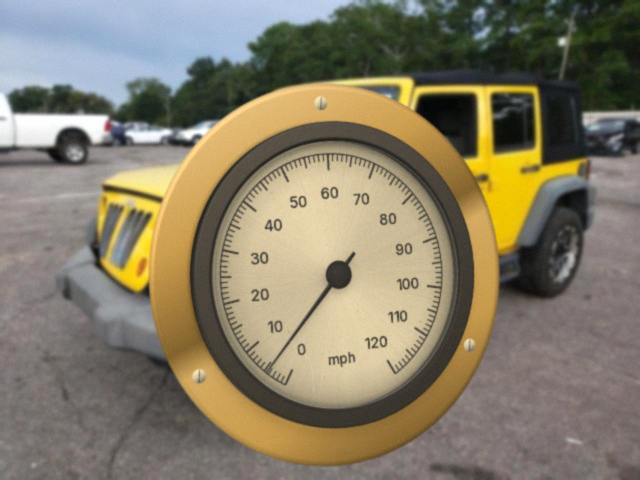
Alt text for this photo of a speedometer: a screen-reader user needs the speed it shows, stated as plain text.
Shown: 5 mph
